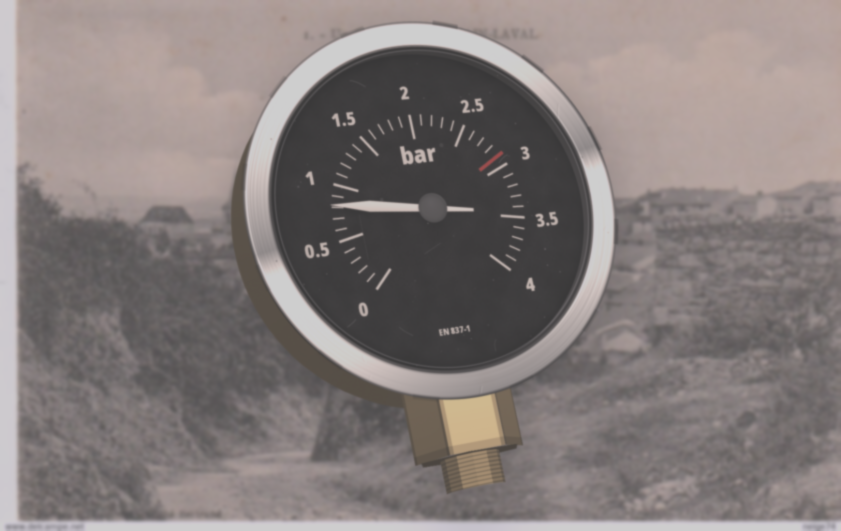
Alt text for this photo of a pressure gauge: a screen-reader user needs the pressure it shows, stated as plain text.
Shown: 0.8 bar
